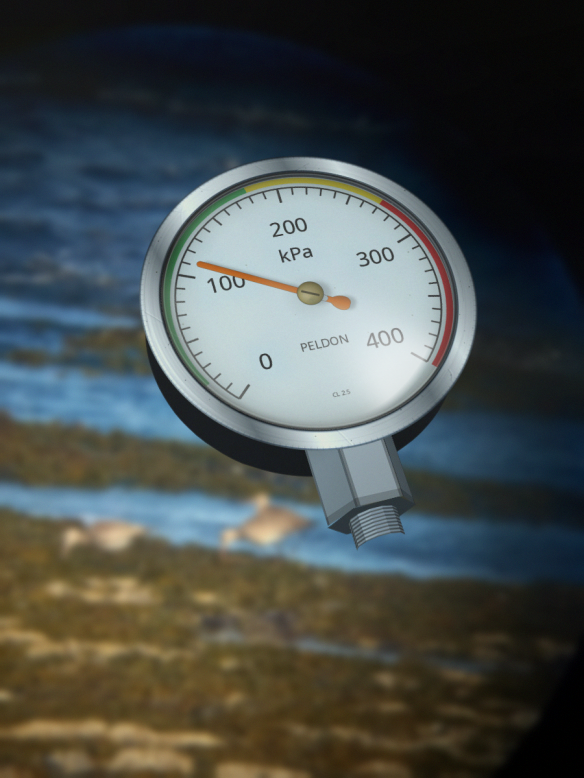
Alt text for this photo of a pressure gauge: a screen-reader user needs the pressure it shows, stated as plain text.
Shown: 110 kPa
